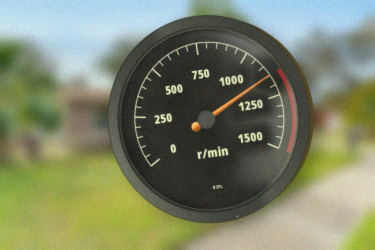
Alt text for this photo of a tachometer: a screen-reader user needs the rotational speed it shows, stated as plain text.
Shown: 1150 rpm
